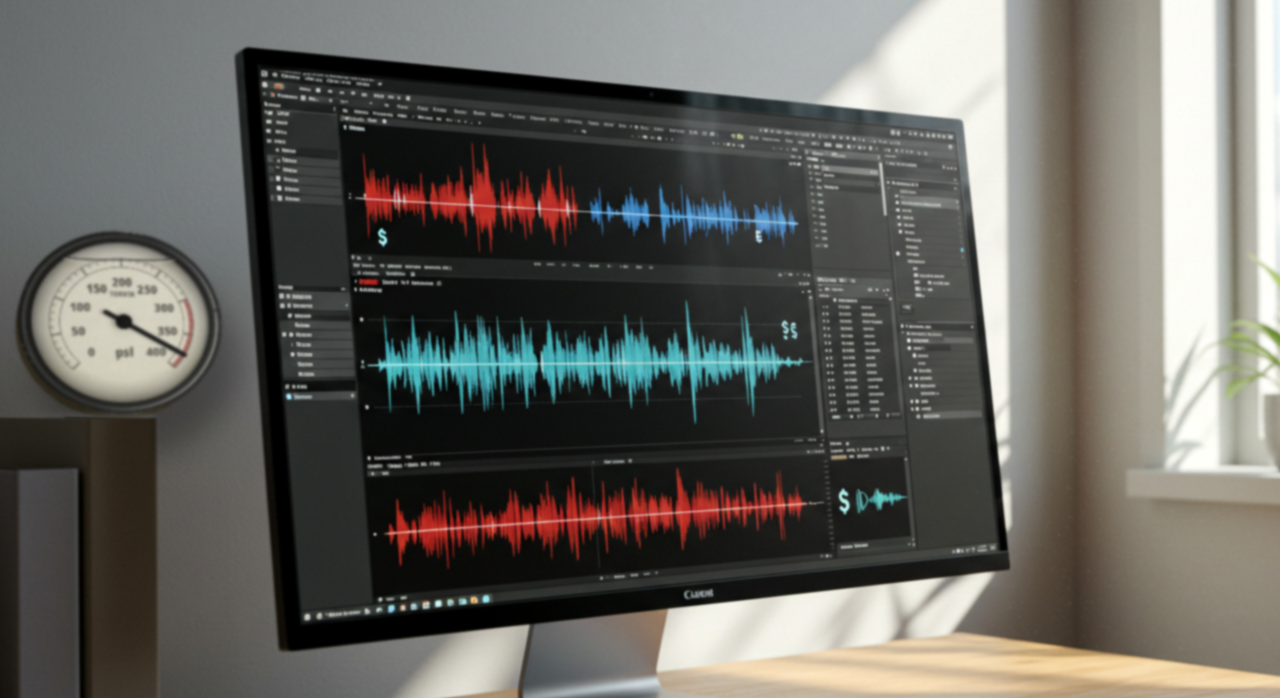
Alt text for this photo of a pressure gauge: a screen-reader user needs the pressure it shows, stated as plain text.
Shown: 380 psi
